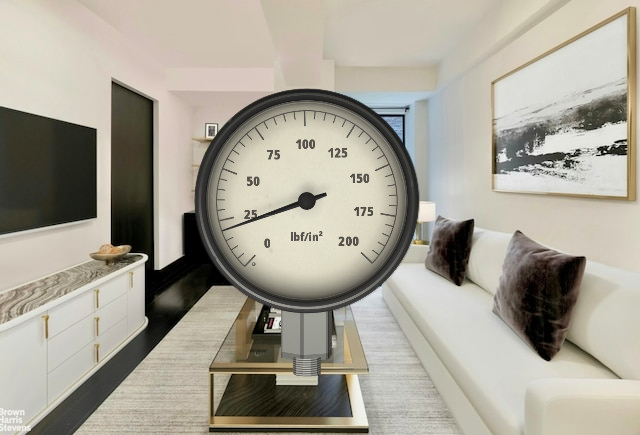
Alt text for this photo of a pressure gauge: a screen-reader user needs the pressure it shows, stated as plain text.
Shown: 20 psi
